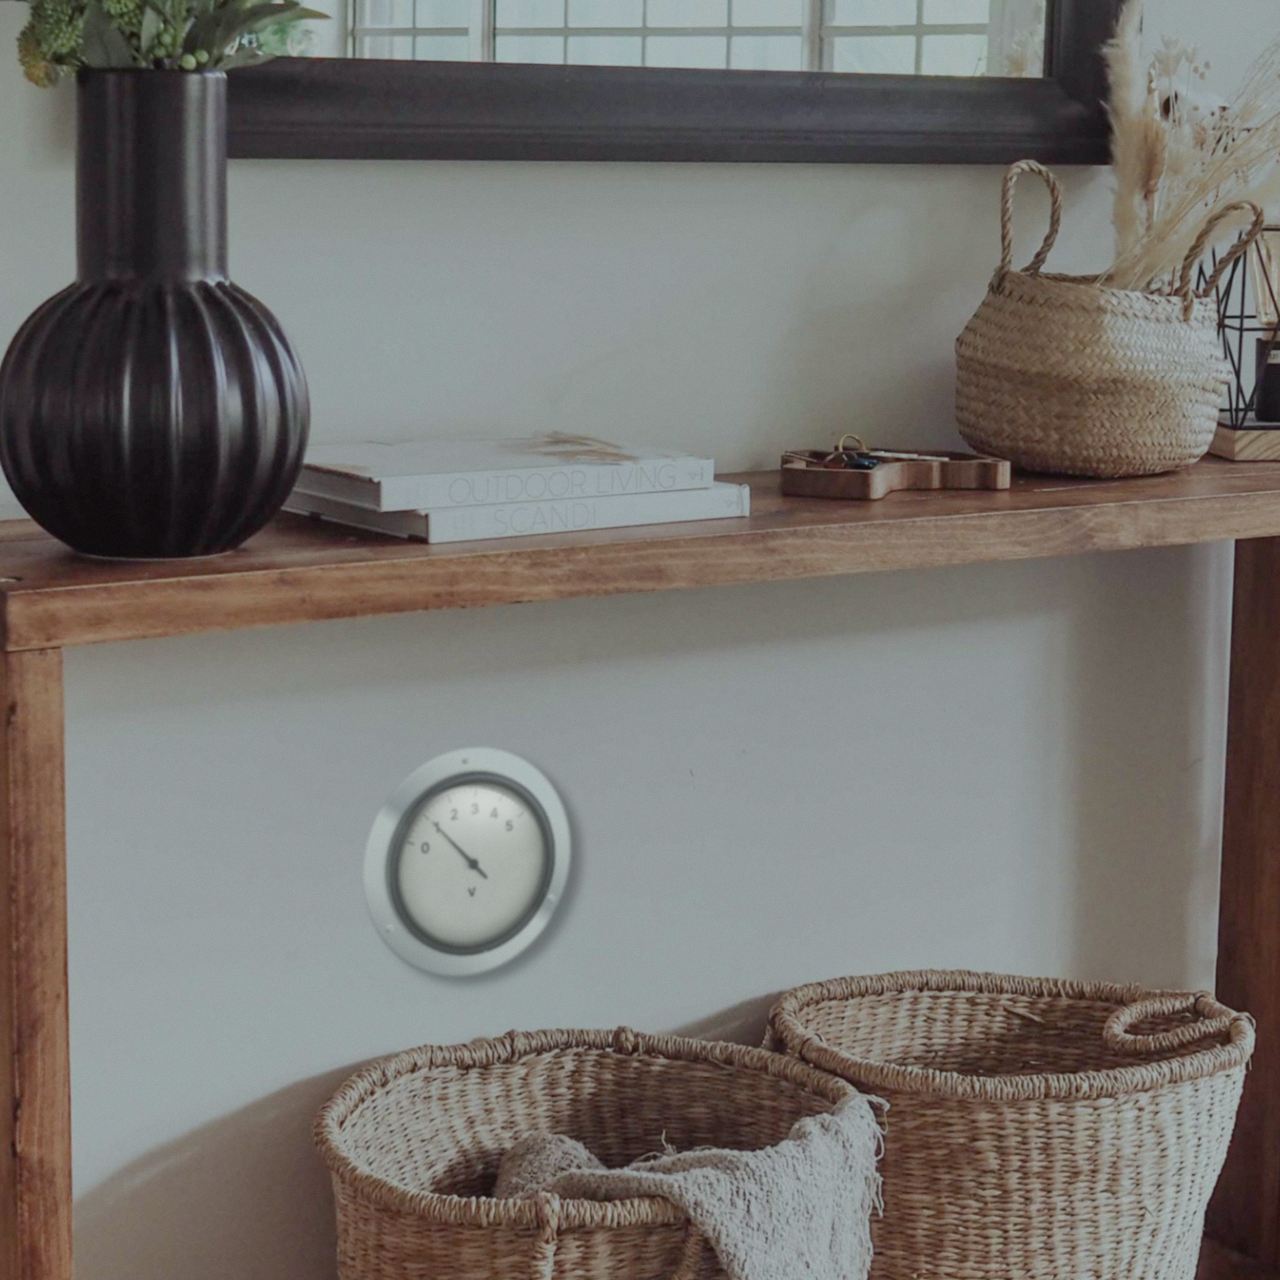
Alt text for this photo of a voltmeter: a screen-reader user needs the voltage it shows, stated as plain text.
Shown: 1 V
